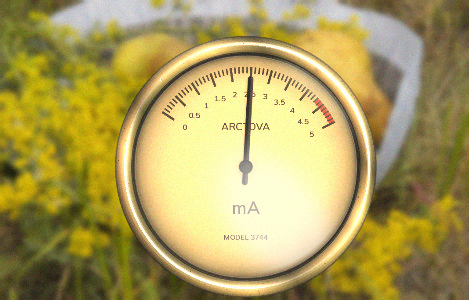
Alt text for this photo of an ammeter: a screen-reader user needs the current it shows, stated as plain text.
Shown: 2.5 mA
